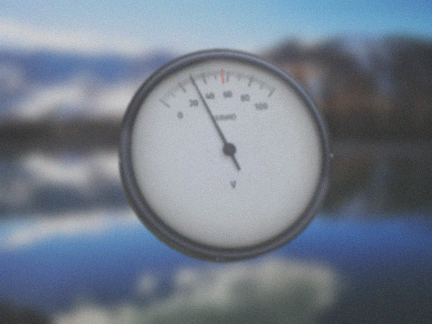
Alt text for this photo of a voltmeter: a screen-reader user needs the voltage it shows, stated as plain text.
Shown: 30 V
